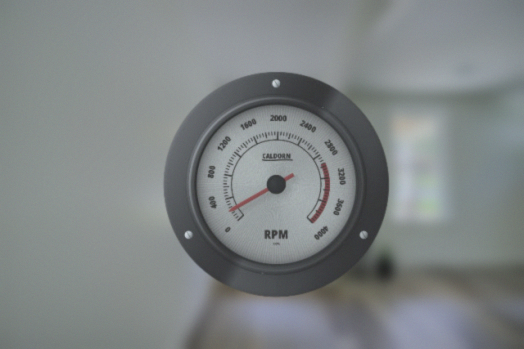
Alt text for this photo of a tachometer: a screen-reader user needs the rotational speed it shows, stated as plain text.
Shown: 200 rpm
